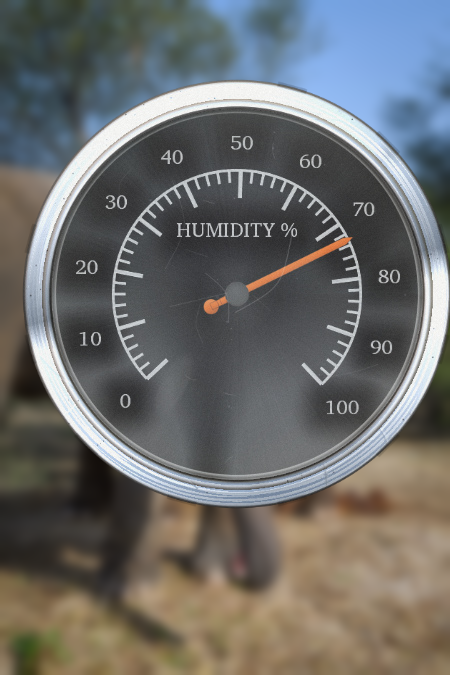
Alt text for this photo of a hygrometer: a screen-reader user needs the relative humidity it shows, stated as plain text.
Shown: 73 %
